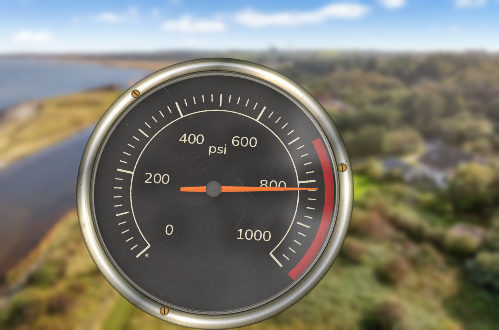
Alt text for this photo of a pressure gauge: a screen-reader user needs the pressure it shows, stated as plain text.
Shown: 820 psi
